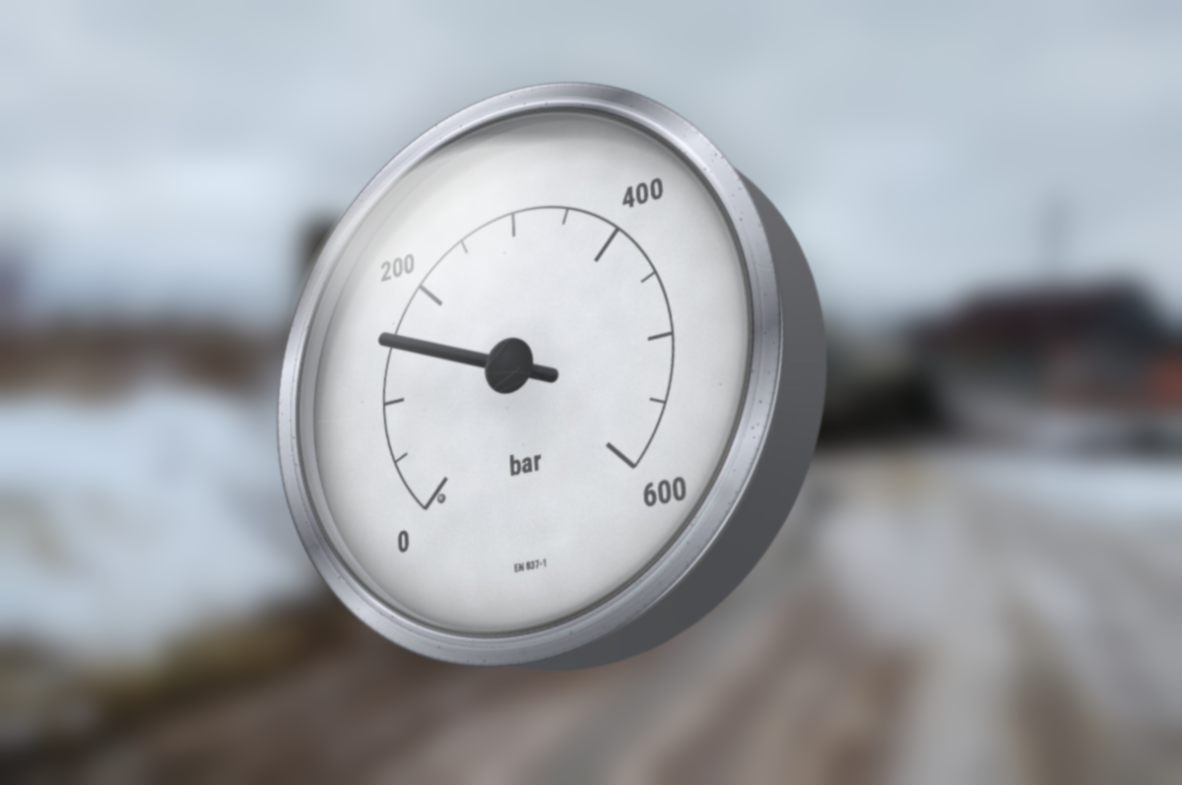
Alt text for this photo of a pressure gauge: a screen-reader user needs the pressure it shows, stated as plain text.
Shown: 150 bar
